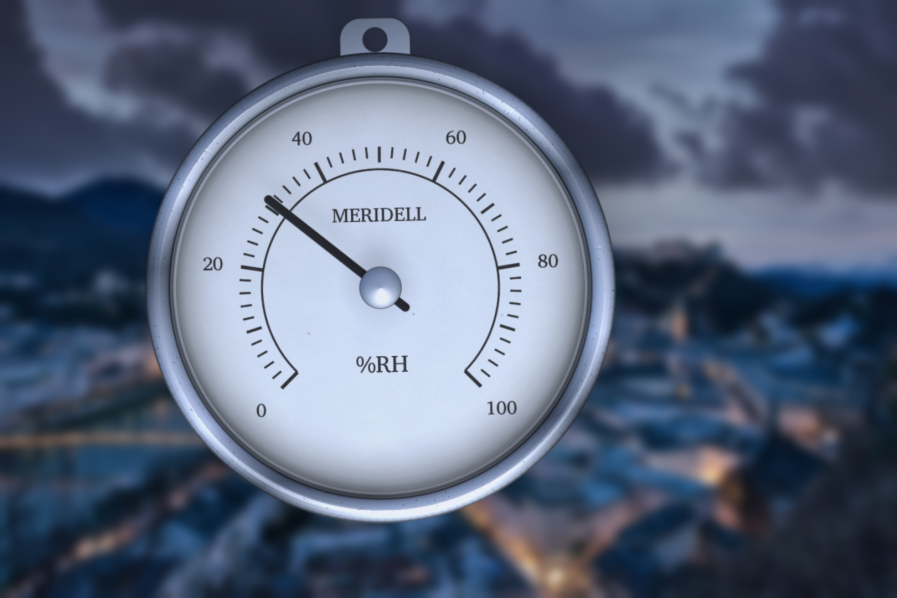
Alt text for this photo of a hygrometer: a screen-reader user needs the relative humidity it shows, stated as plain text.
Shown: 31 %
